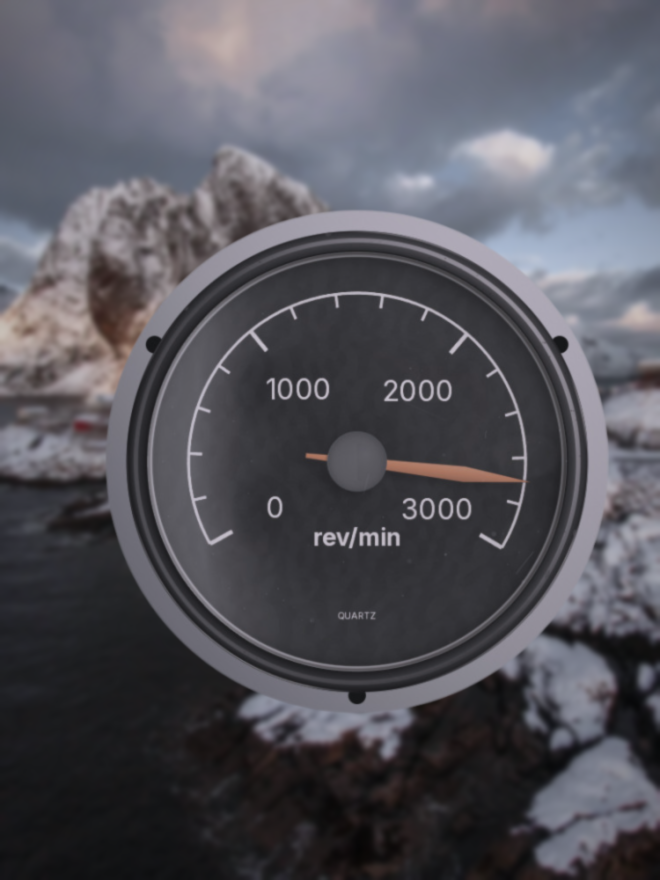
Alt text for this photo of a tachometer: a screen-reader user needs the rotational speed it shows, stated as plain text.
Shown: 2700 rpm
